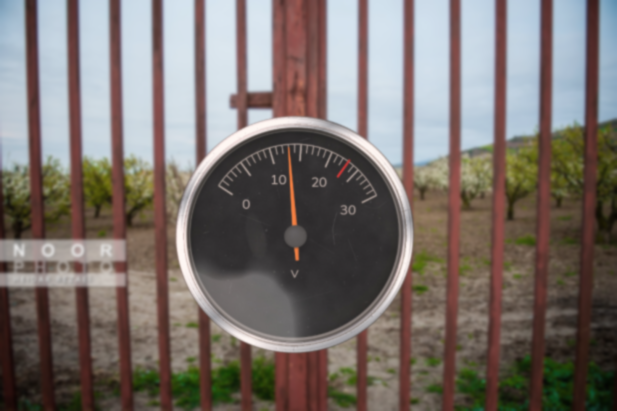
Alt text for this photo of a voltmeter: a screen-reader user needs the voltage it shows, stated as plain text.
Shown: 13 V
